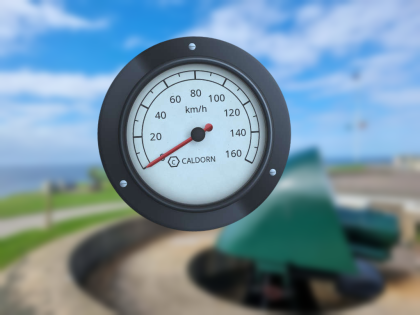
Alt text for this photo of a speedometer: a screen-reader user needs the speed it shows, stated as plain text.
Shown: 0 km/h
